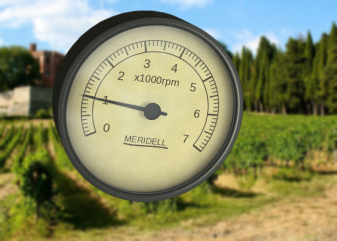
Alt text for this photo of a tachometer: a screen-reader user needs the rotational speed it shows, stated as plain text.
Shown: 1000 rpm
